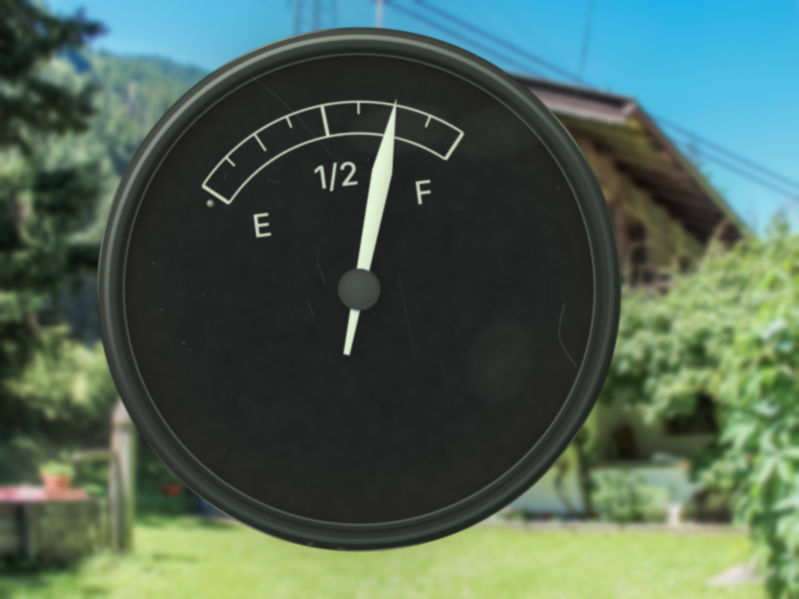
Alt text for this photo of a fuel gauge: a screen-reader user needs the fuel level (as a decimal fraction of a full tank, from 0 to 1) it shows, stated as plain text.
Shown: 0.75
